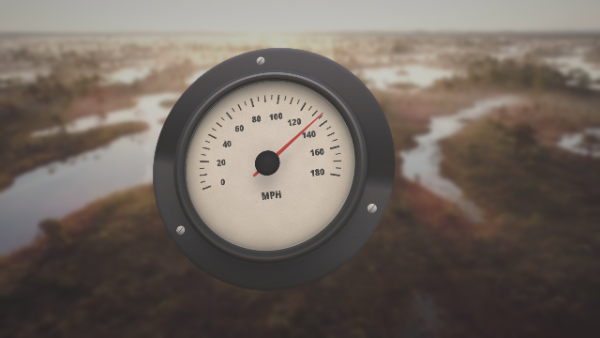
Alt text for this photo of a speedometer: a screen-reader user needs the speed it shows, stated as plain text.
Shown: 135 mph
